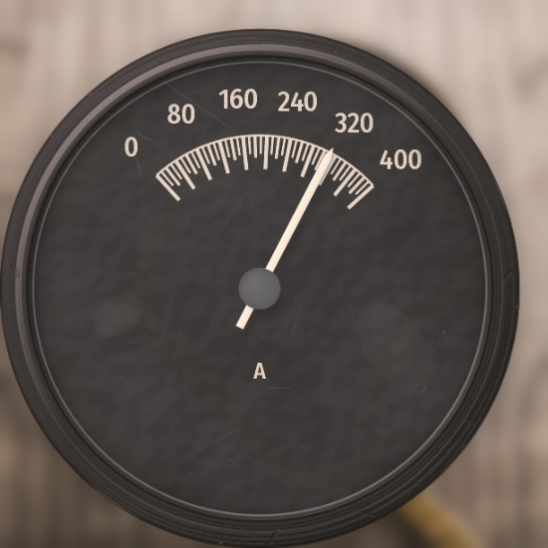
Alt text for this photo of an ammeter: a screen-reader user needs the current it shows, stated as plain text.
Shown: 310 A
